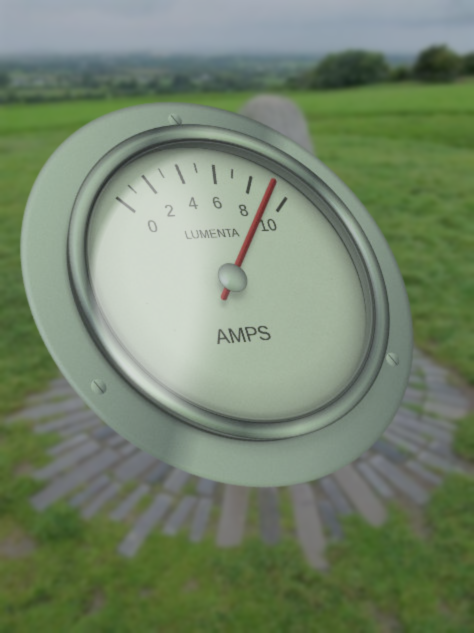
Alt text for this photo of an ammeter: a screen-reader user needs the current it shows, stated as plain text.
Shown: 9 A
